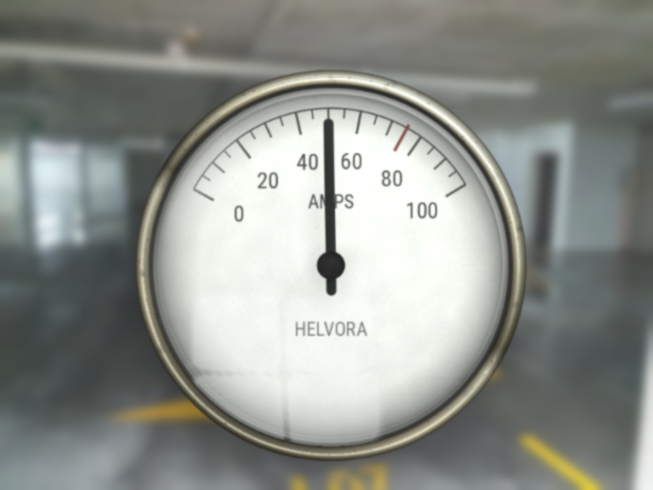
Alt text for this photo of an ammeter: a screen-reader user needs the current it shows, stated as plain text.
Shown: 50 A
